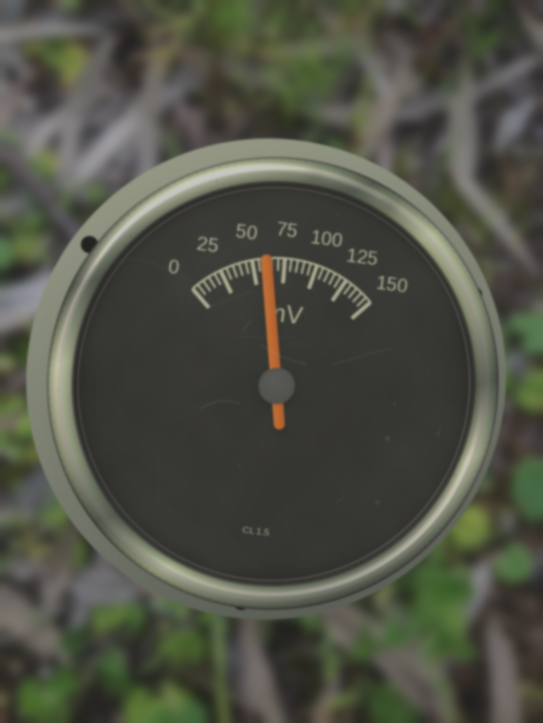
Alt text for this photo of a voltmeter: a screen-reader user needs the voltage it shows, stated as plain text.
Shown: 60 mV
